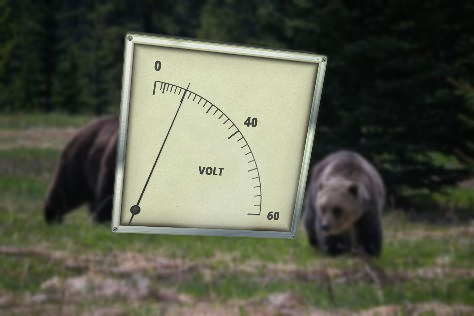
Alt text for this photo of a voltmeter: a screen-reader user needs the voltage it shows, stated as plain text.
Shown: 20 V
